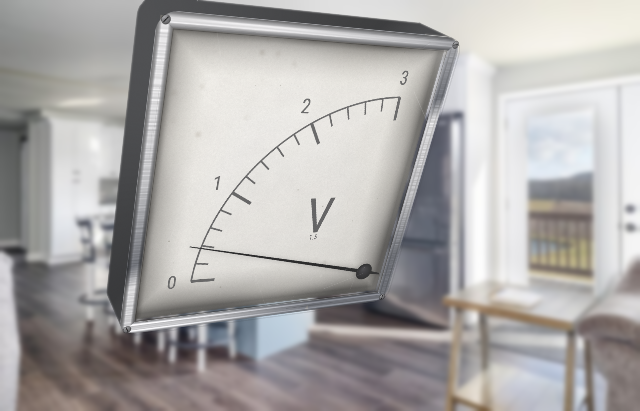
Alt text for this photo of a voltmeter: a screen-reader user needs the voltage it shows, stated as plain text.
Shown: 0.4 V
